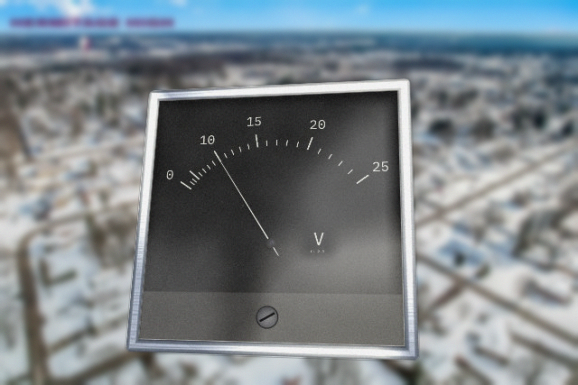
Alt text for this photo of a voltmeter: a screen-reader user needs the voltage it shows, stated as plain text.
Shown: 10 V
